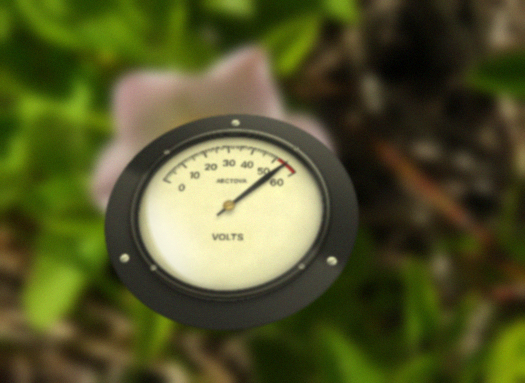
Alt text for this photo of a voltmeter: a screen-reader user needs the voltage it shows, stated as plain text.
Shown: 55 V
